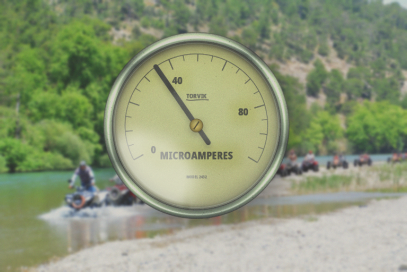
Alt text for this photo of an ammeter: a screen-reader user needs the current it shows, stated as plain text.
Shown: 35 µA
